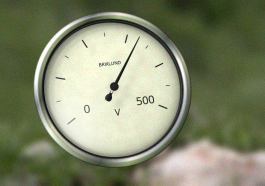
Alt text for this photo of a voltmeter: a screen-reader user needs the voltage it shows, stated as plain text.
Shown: 325 V
